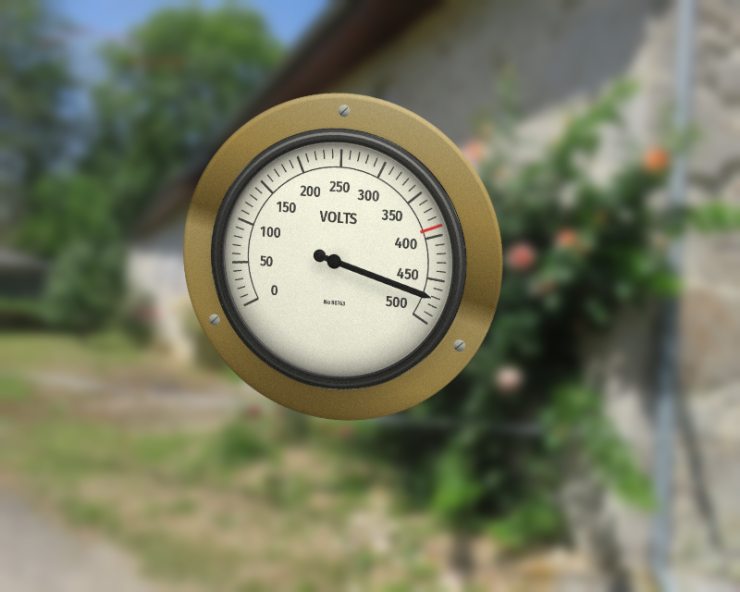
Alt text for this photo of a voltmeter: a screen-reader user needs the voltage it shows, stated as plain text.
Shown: 470 V
